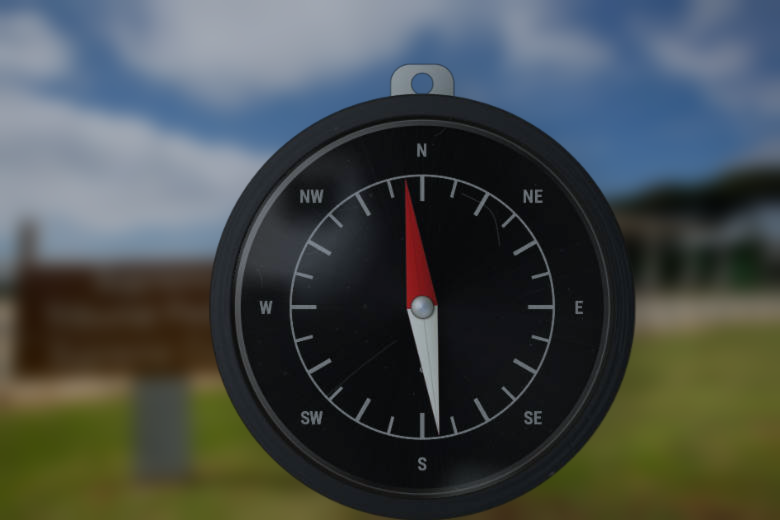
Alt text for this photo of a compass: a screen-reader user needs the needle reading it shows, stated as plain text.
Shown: 352.5 °
